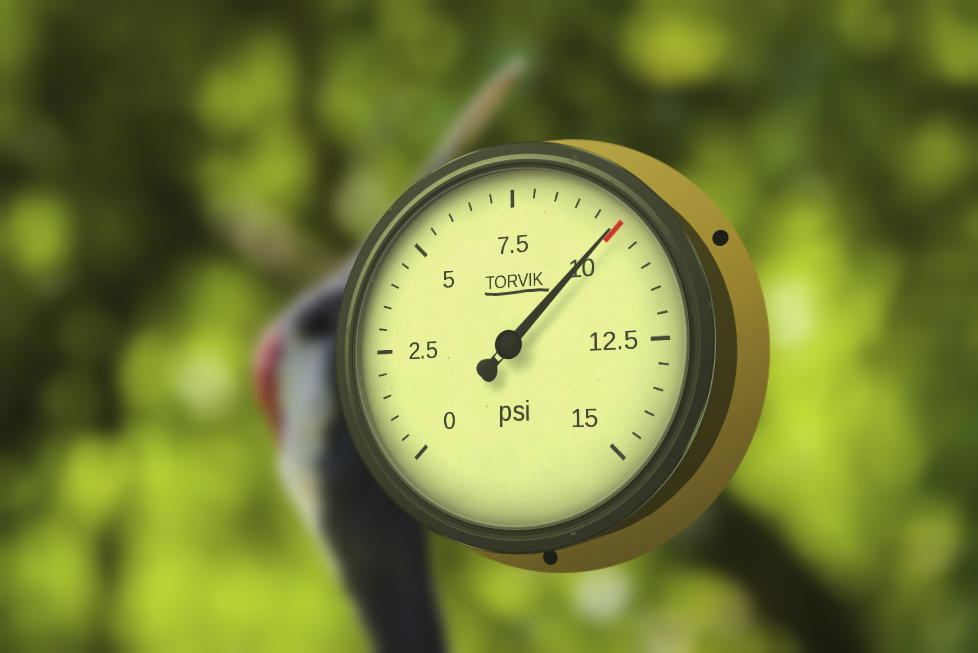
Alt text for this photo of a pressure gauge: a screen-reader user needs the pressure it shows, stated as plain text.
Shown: 10 psi
